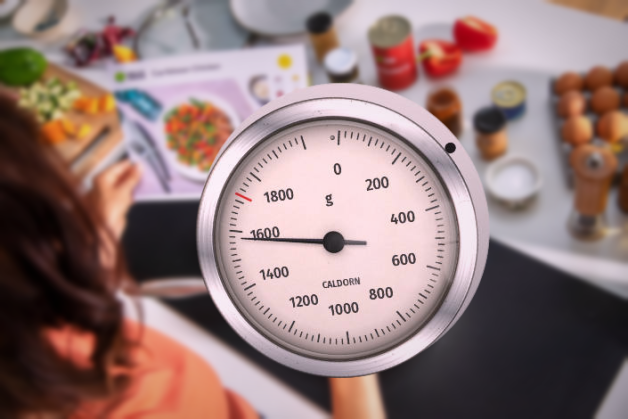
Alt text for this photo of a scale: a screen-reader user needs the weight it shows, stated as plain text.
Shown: 1580 g
